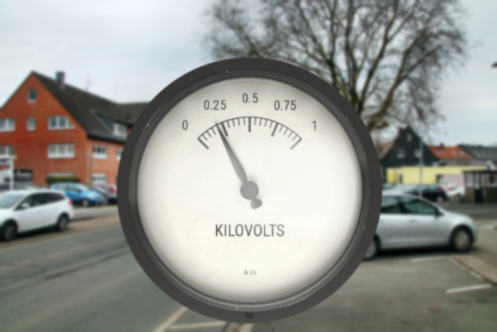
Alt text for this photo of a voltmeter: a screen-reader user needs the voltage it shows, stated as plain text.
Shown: 0.2 kV
